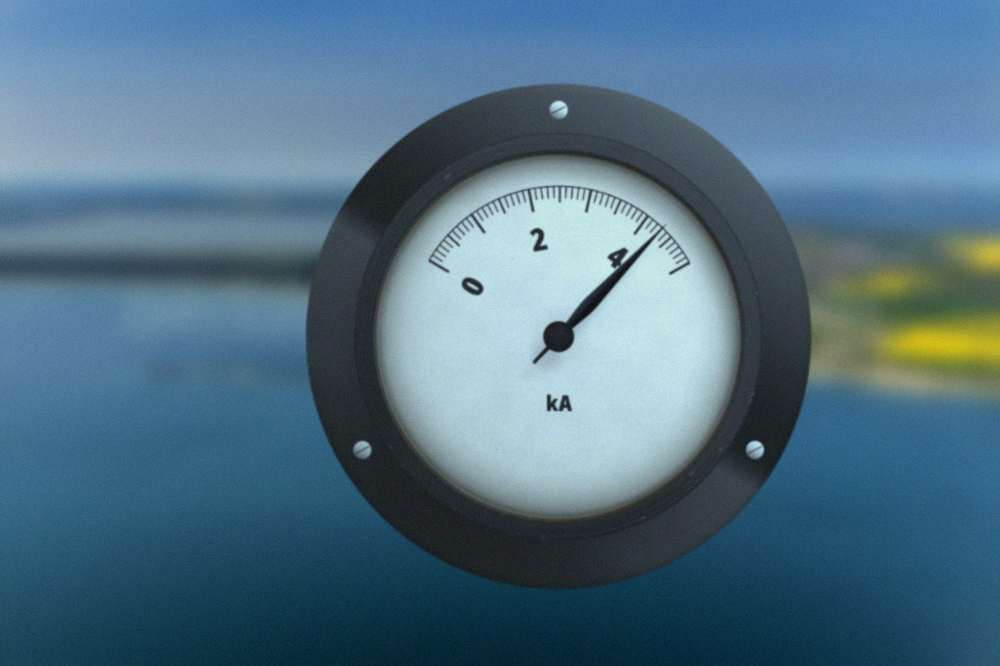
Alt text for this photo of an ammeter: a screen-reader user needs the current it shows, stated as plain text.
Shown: 4.3 kA
